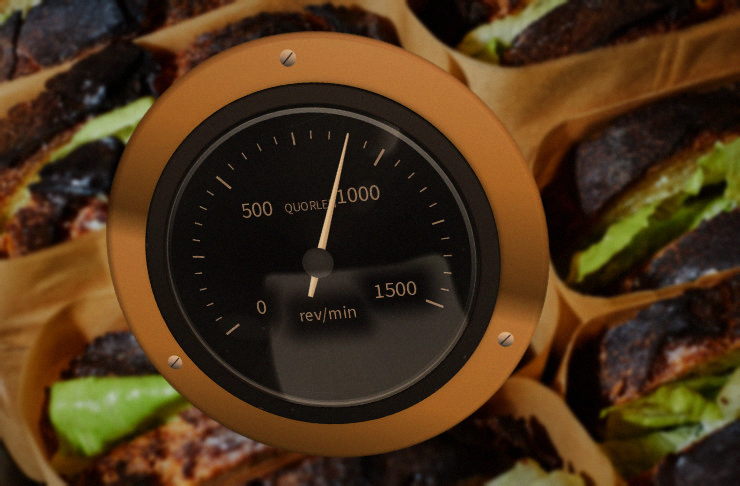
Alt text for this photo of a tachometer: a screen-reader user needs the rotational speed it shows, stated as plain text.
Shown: 900 rpm
